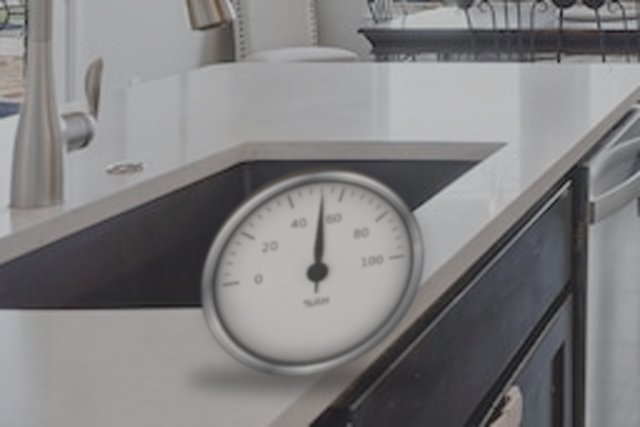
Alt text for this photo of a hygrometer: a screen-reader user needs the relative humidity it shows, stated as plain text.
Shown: 52 %
